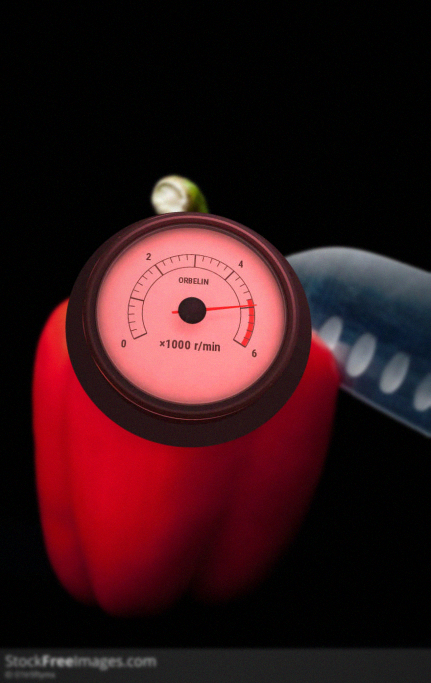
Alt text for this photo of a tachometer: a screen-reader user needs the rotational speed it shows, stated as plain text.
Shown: 5000 rpm
